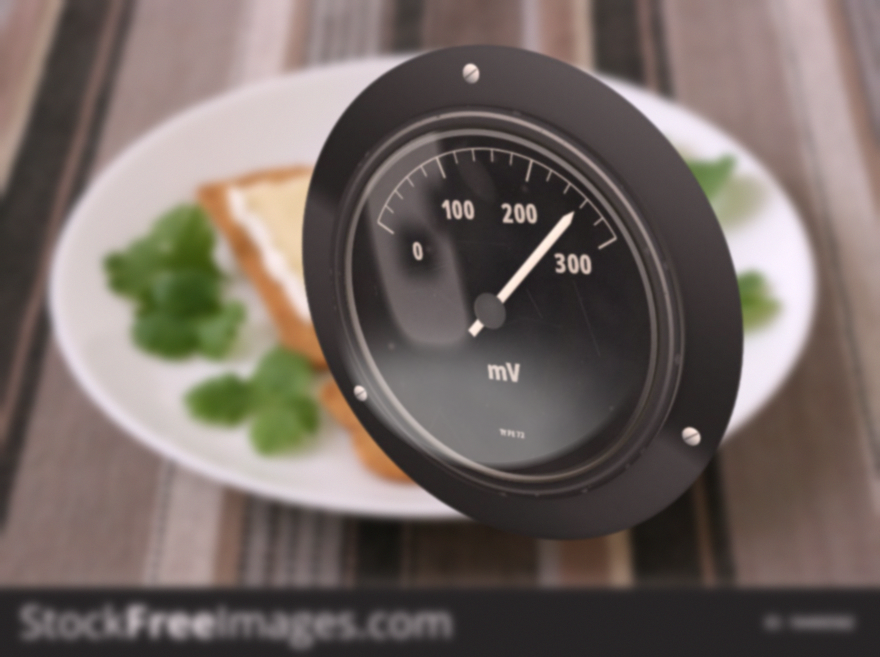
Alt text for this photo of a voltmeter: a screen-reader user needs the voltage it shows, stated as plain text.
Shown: 260 mV
